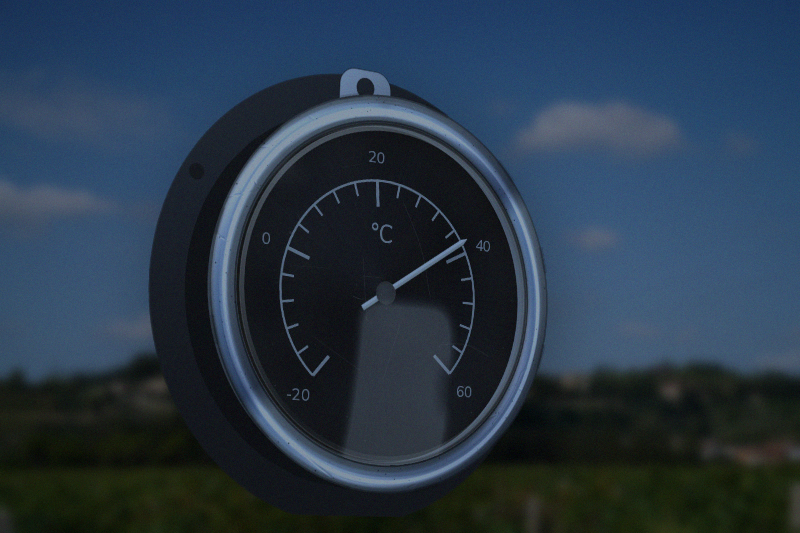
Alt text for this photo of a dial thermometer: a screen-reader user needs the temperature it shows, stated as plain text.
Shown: 38 °C
